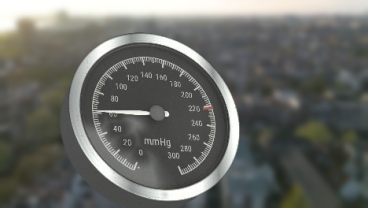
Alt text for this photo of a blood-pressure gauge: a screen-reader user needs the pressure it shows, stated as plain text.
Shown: 60 mmHg
